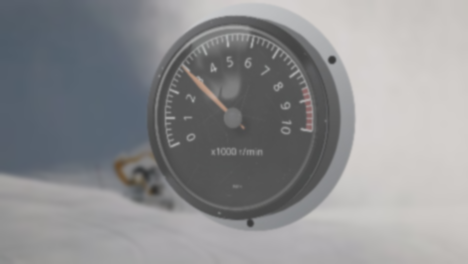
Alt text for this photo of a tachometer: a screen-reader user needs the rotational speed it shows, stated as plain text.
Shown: 3000 rpm
